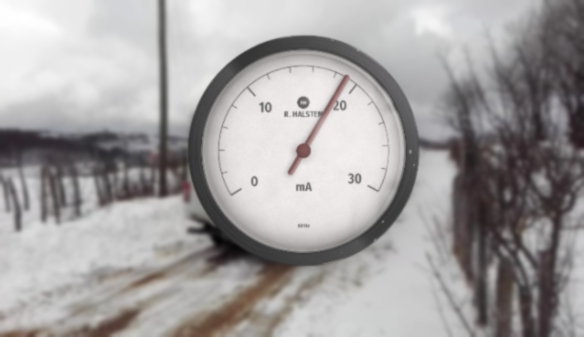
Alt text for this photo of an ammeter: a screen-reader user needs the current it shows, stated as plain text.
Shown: 19 mA
